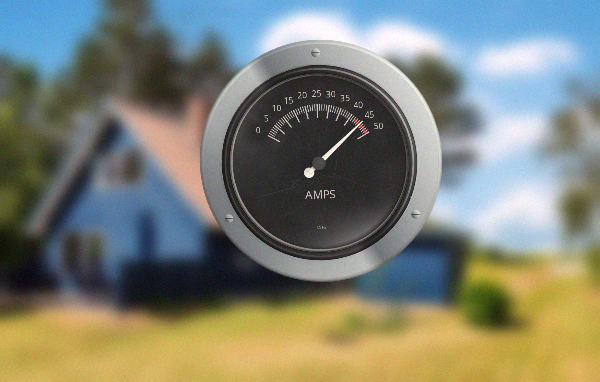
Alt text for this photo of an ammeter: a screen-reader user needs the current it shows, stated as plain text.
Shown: 45 A
